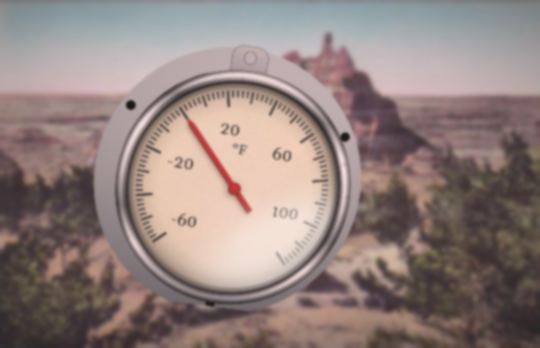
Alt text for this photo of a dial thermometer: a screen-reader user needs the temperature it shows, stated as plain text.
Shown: 0 °F
